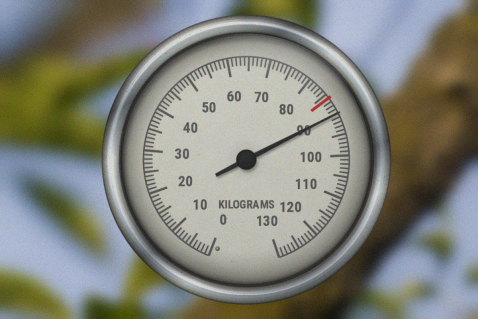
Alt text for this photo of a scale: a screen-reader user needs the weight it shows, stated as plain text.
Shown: 90 kg
